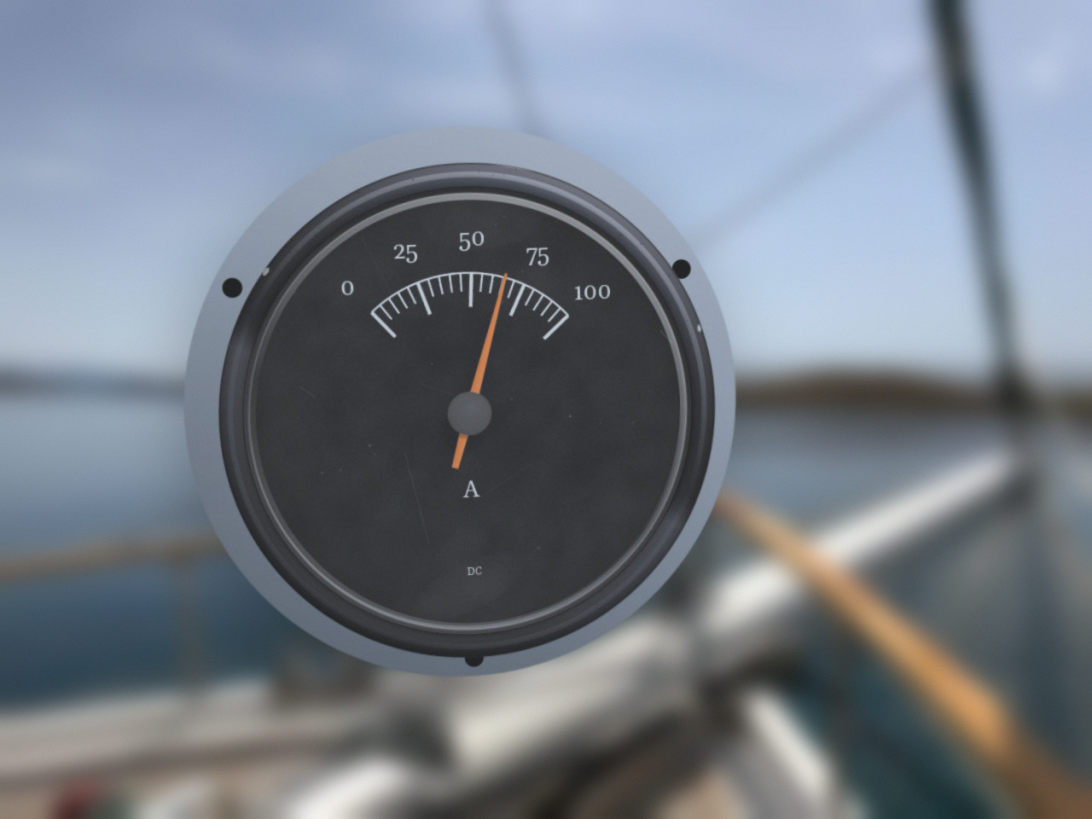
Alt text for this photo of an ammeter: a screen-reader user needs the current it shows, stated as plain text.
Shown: 65 A
